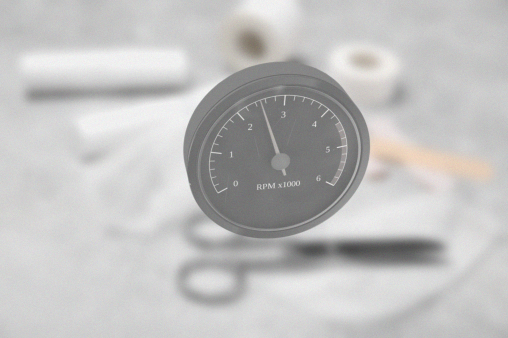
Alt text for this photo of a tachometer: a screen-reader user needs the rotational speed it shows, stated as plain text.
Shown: 2500 rpm
